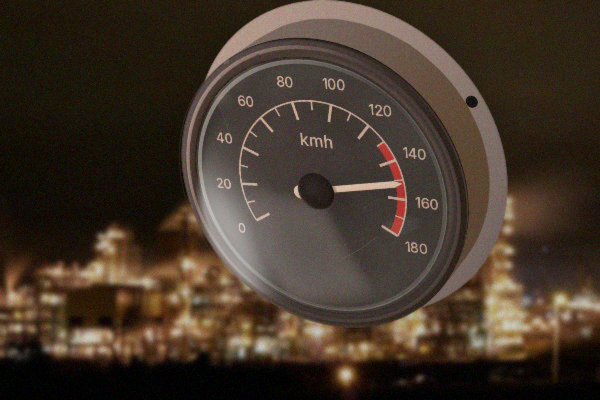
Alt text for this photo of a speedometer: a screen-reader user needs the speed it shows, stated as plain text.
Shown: 150 km/h
